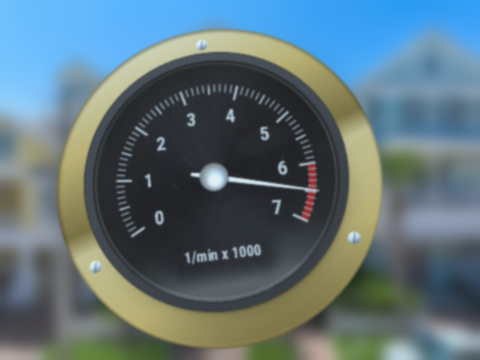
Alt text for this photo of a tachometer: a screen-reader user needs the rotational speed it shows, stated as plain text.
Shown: 6500 rpm
